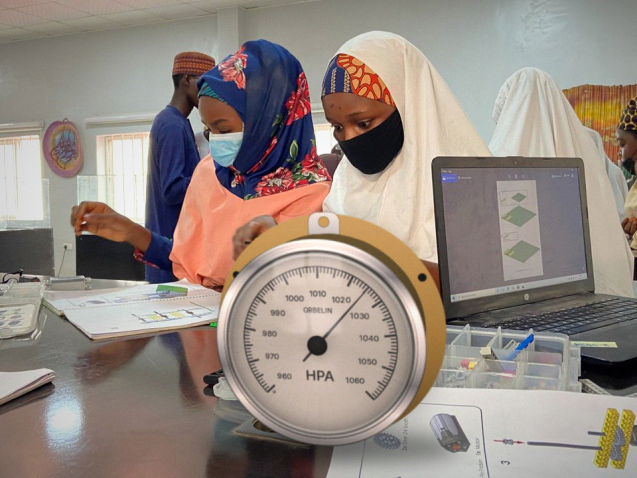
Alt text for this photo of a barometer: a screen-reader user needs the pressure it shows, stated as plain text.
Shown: 1025 hPa
